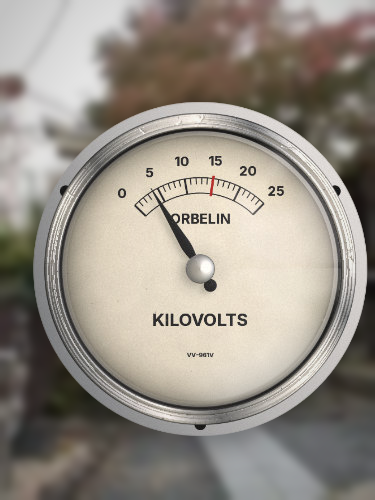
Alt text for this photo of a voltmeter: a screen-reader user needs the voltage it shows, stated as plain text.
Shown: 4 kV
